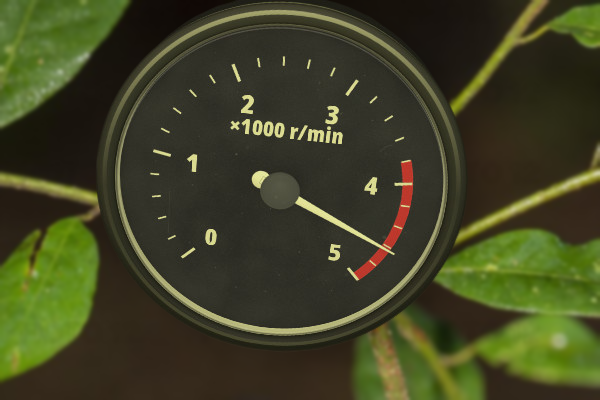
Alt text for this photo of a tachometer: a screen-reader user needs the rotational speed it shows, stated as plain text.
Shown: 4600 rpm
